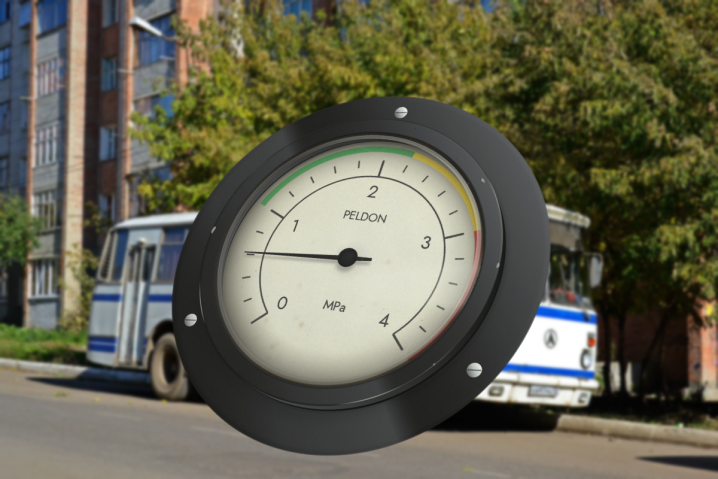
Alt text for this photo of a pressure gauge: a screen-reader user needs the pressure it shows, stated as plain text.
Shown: 0.6 MPa
